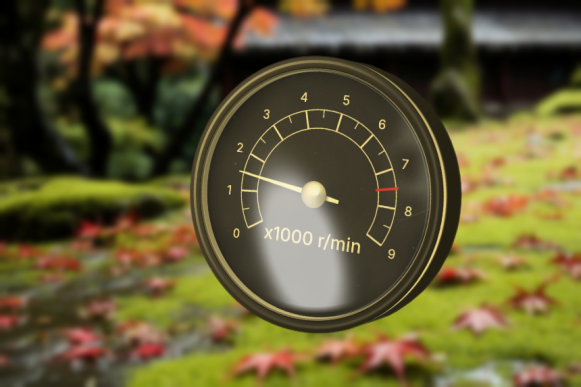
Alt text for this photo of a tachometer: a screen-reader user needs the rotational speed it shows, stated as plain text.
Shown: 1500 rpm
